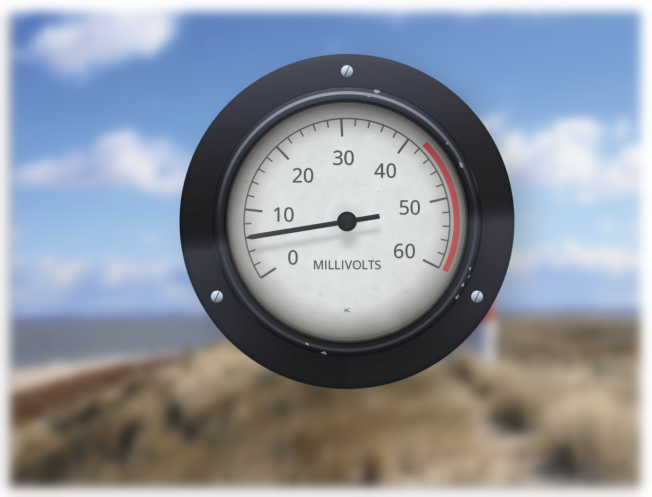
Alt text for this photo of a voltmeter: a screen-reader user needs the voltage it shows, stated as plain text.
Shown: 6 mV
